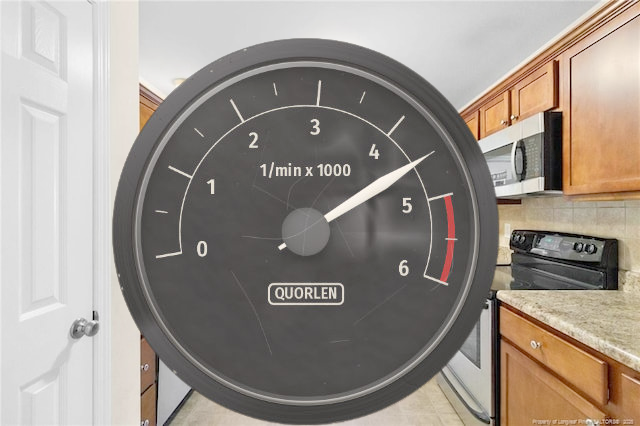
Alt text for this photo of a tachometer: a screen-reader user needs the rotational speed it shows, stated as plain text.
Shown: 4500 rpm
